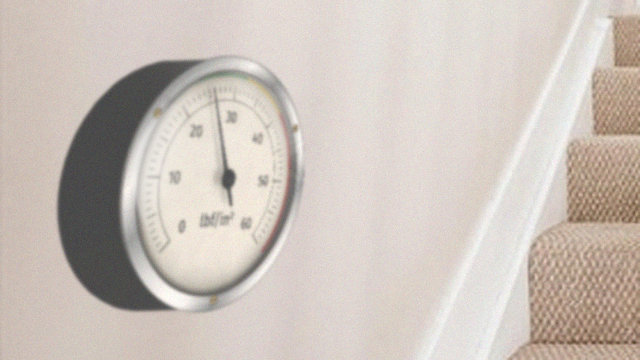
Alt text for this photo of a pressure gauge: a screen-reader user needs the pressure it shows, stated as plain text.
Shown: 25 psi
